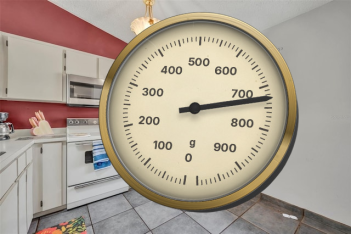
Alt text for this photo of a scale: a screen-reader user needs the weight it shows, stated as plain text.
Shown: 730 g
